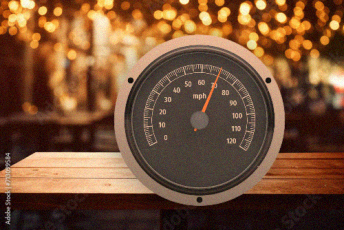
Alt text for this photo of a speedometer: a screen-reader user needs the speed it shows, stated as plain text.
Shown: 70 mph
